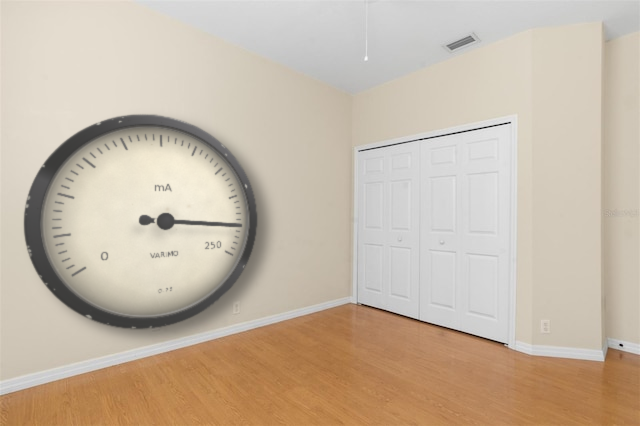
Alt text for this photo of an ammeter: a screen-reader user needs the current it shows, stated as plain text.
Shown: 225 mA
